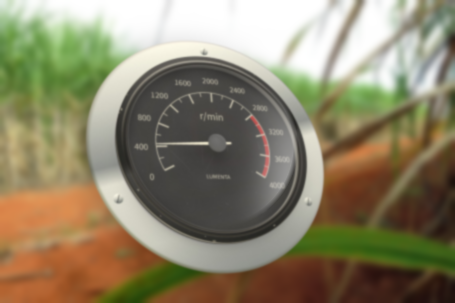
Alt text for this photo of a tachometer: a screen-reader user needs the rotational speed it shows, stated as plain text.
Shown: 400 rpm
